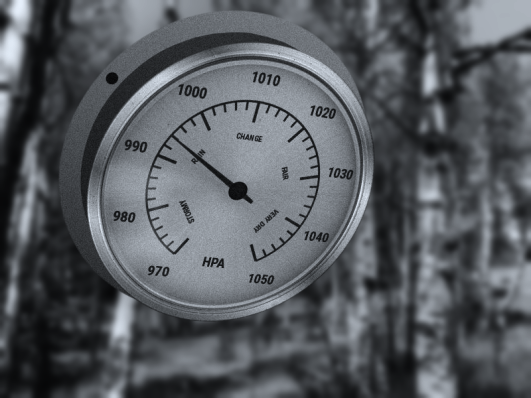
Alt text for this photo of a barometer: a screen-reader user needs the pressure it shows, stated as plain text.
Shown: 994 hPa
